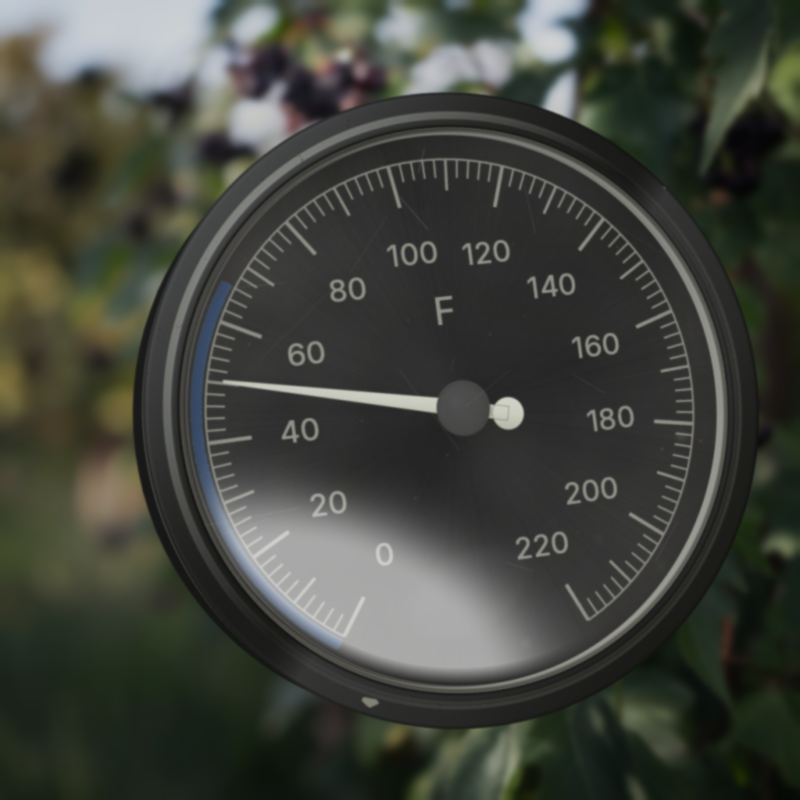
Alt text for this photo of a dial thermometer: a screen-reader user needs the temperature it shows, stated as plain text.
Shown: 50 °F
